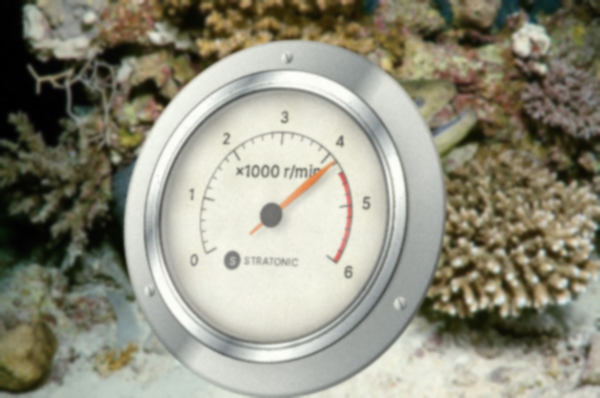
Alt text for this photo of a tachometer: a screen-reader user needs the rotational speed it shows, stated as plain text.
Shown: 4200 rpm
